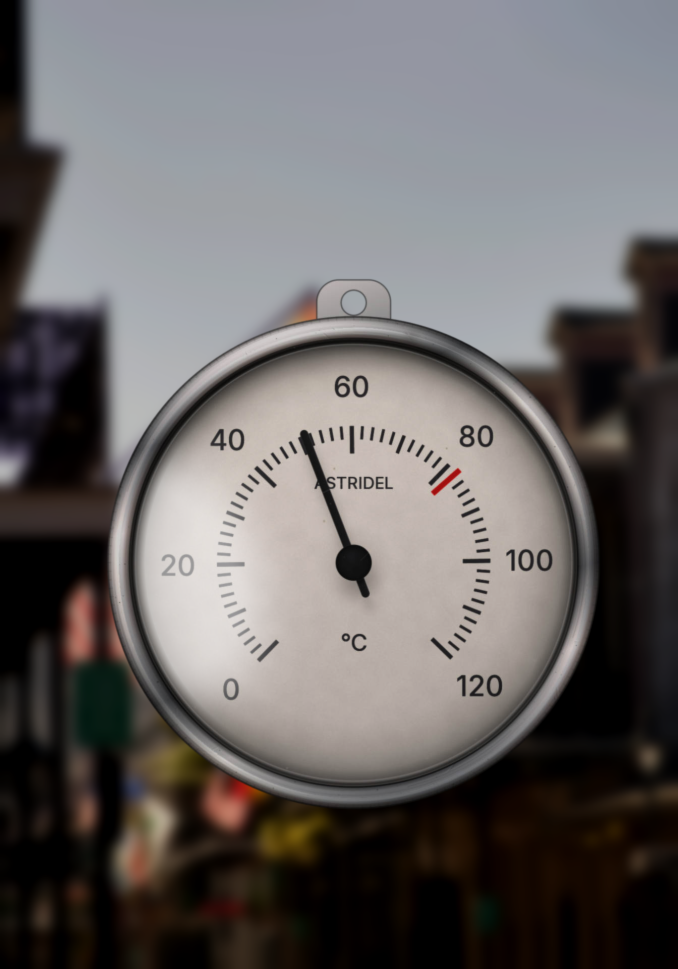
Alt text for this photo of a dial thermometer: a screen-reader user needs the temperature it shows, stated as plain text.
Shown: 51 °C
